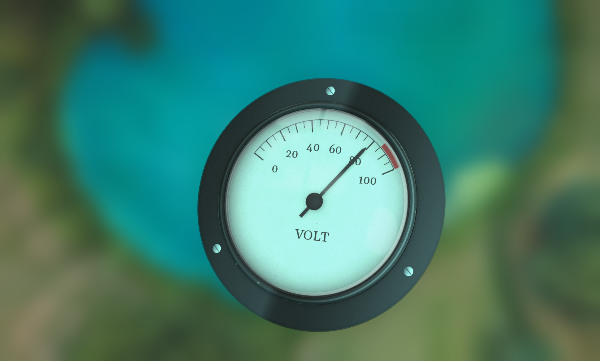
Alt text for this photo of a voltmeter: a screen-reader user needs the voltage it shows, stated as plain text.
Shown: 80 V
